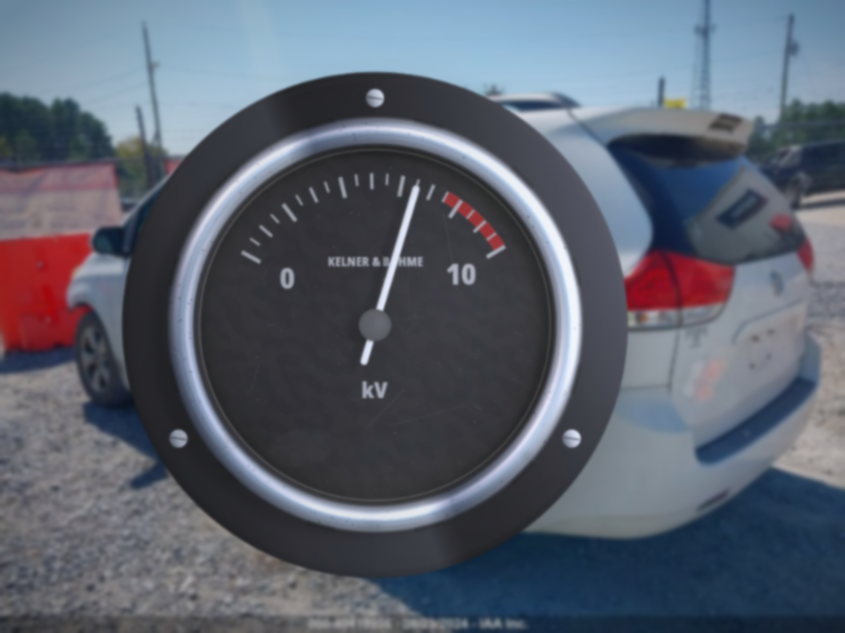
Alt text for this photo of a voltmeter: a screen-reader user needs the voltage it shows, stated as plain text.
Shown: 6.5 kV
